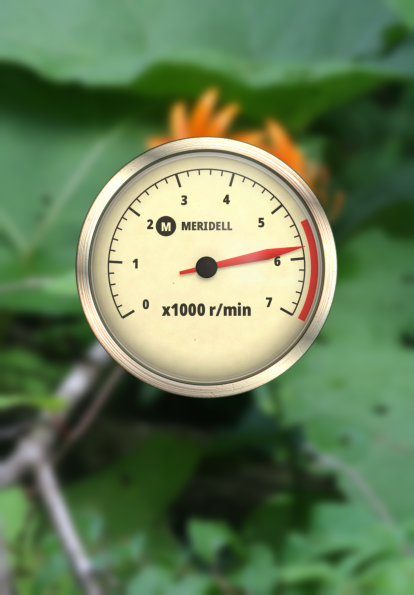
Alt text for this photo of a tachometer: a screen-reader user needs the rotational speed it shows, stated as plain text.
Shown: 5800 rpm
